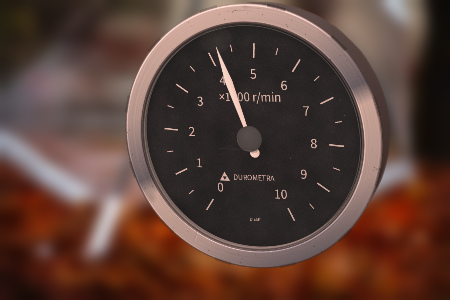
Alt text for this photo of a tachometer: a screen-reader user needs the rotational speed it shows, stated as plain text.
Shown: 4250 rpm
